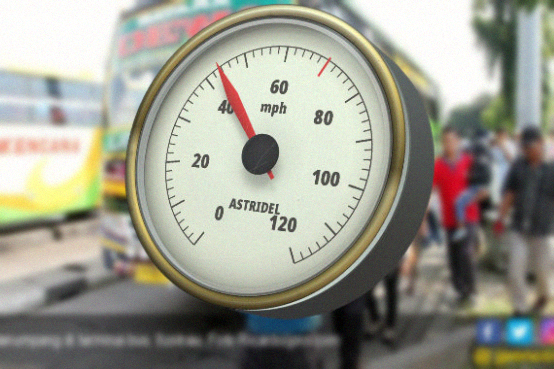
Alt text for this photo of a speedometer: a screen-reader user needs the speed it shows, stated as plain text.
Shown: 44 mph
